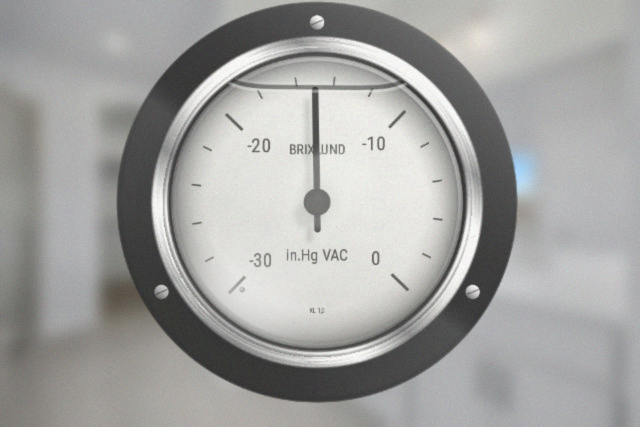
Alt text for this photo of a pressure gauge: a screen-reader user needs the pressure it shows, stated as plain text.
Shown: -15 inHg
